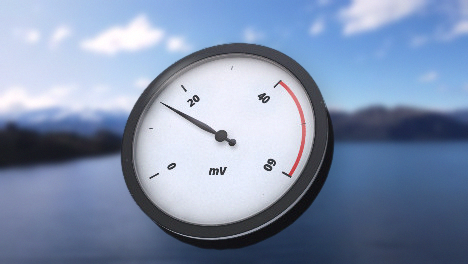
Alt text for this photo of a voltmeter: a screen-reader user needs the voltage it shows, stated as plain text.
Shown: 15 mV
